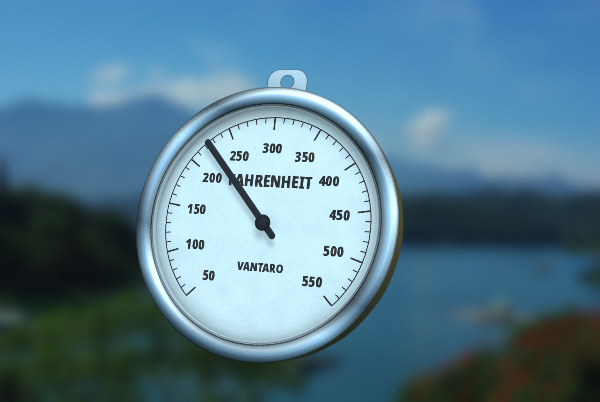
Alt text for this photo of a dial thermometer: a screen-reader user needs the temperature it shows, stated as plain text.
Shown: 225 °F
